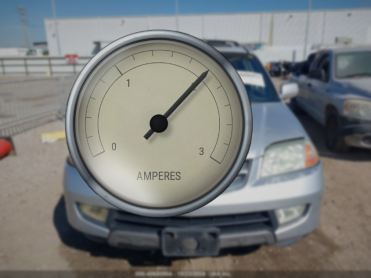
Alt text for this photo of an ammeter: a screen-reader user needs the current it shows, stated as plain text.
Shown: 2 A
